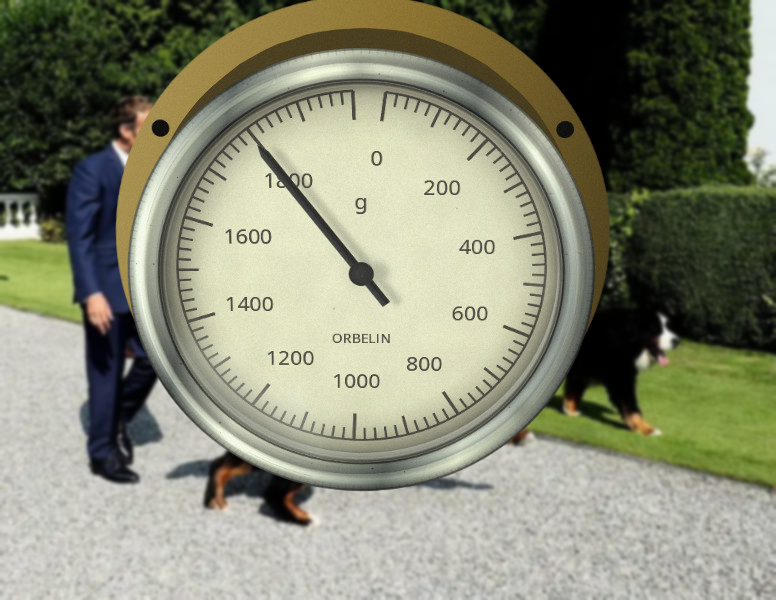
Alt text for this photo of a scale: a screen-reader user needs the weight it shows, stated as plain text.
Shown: 1800 g
